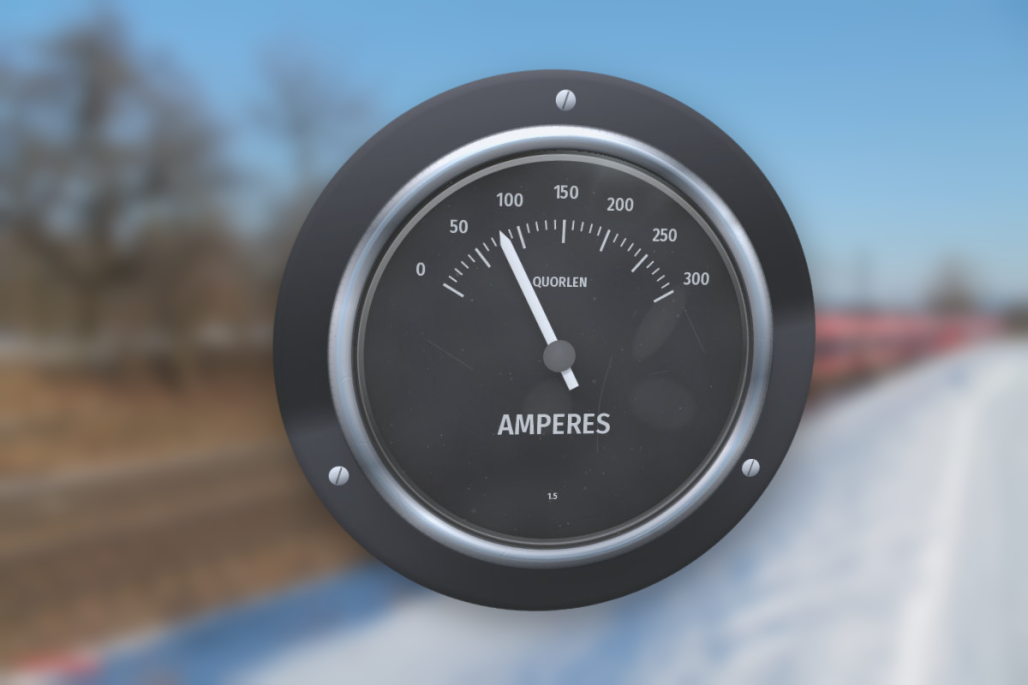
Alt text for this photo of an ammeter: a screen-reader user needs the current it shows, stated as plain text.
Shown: 80 A
